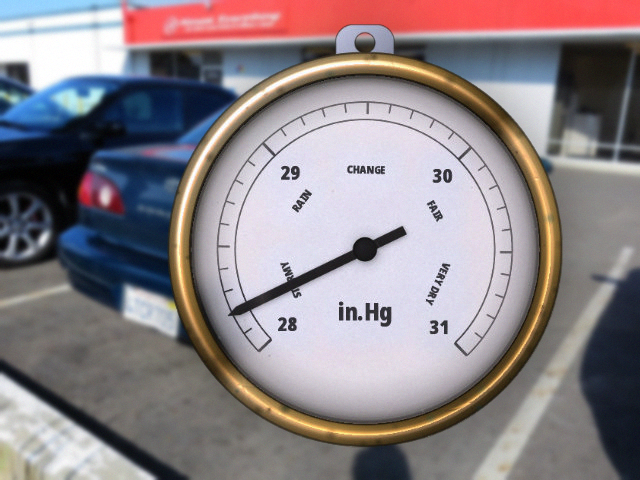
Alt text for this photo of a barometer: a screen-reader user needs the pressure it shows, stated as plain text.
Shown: 28.2 inHg
